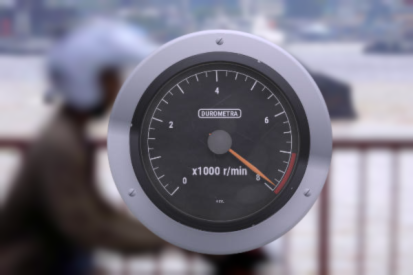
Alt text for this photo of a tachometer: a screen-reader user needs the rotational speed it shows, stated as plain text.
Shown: 7875 rpm
